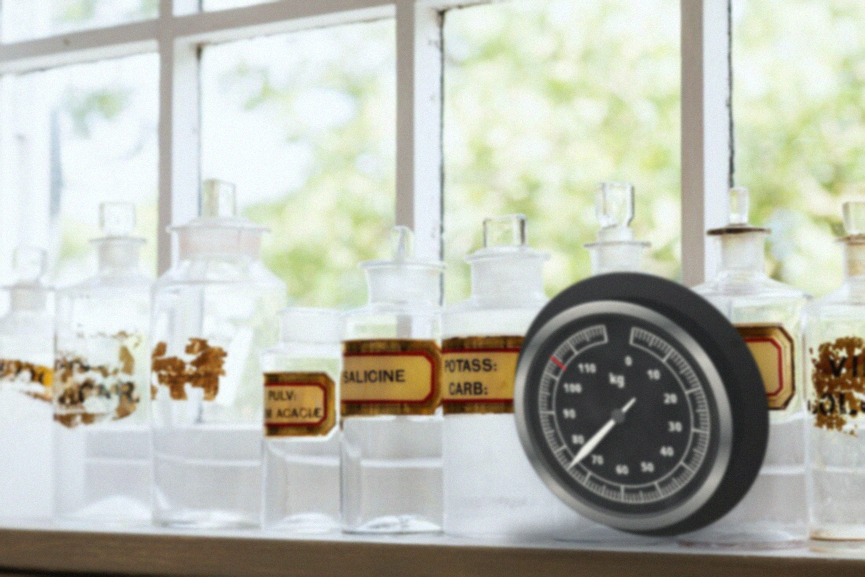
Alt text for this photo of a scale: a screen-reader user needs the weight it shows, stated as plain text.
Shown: 75 kg
